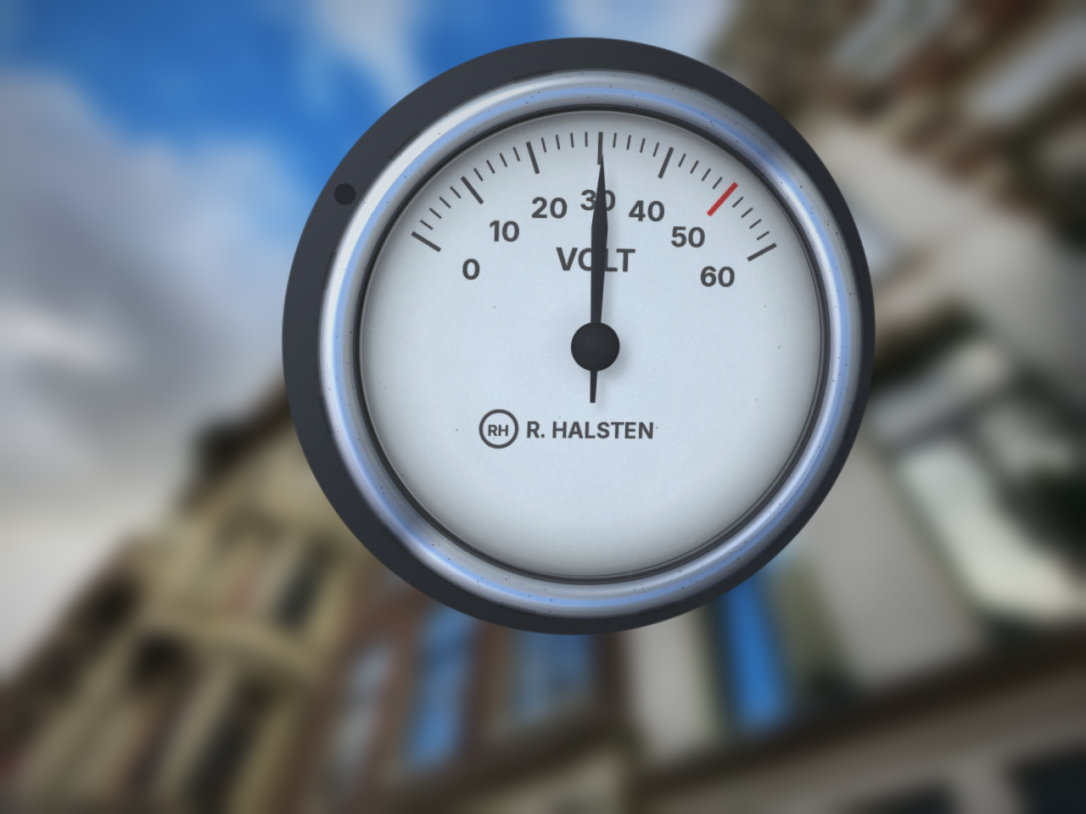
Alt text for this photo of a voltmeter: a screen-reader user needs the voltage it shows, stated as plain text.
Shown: 30 V
